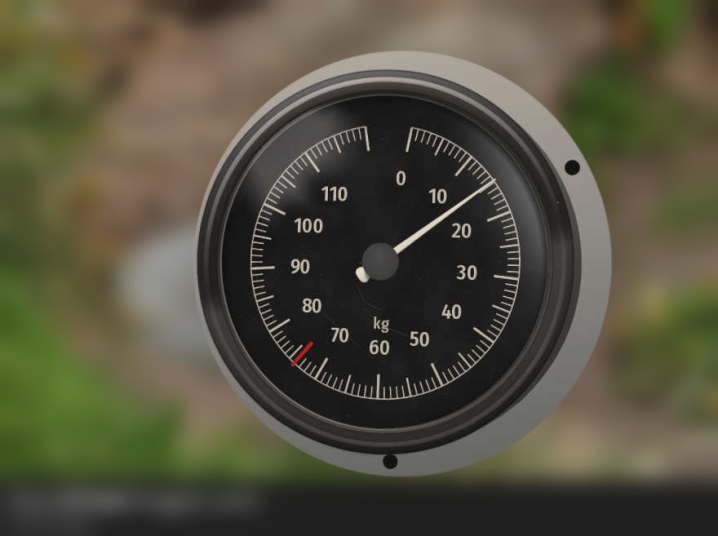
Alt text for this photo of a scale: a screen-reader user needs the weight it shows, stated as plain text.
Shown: 15 kg
